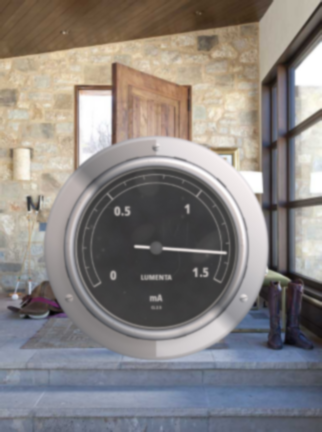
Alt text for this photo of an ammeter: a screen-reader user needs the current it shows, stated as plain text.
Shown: 1.35 mA
